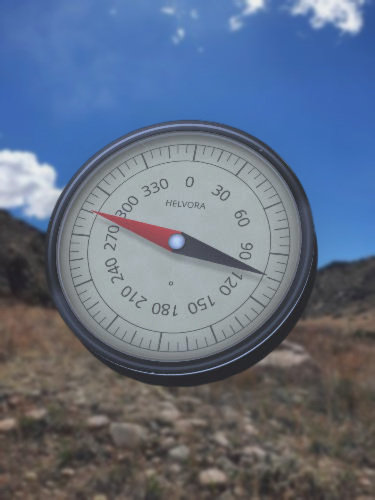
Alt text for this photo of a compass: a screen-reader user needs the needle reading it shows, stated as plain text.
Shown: 285 °
